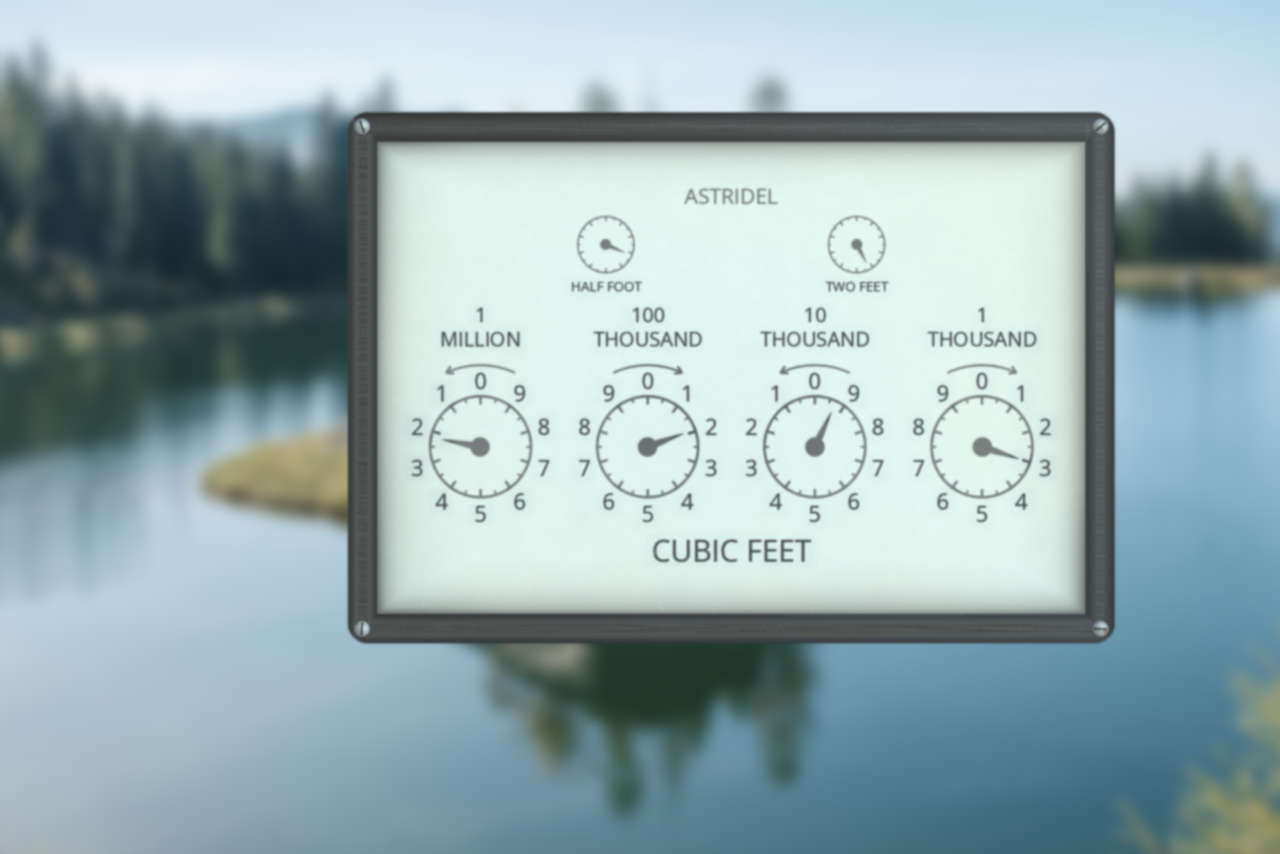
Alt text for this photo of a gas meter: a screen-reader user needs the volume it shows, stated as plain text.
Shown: 219300 ft³
